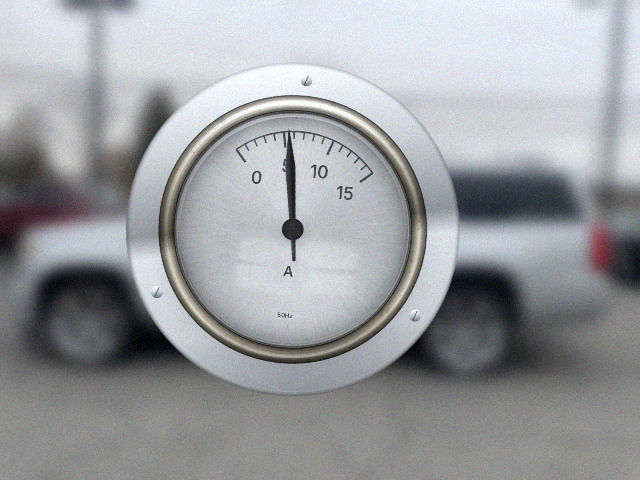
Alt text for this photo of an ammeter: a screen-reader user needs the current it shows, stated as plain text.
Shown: 5.5 A
